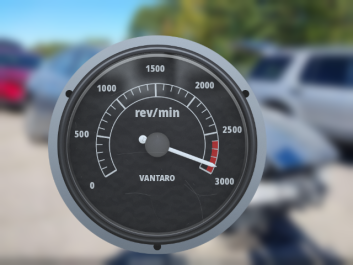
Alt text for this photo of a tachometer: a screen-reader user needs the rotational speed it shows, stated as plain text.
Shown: 2900 rpm
